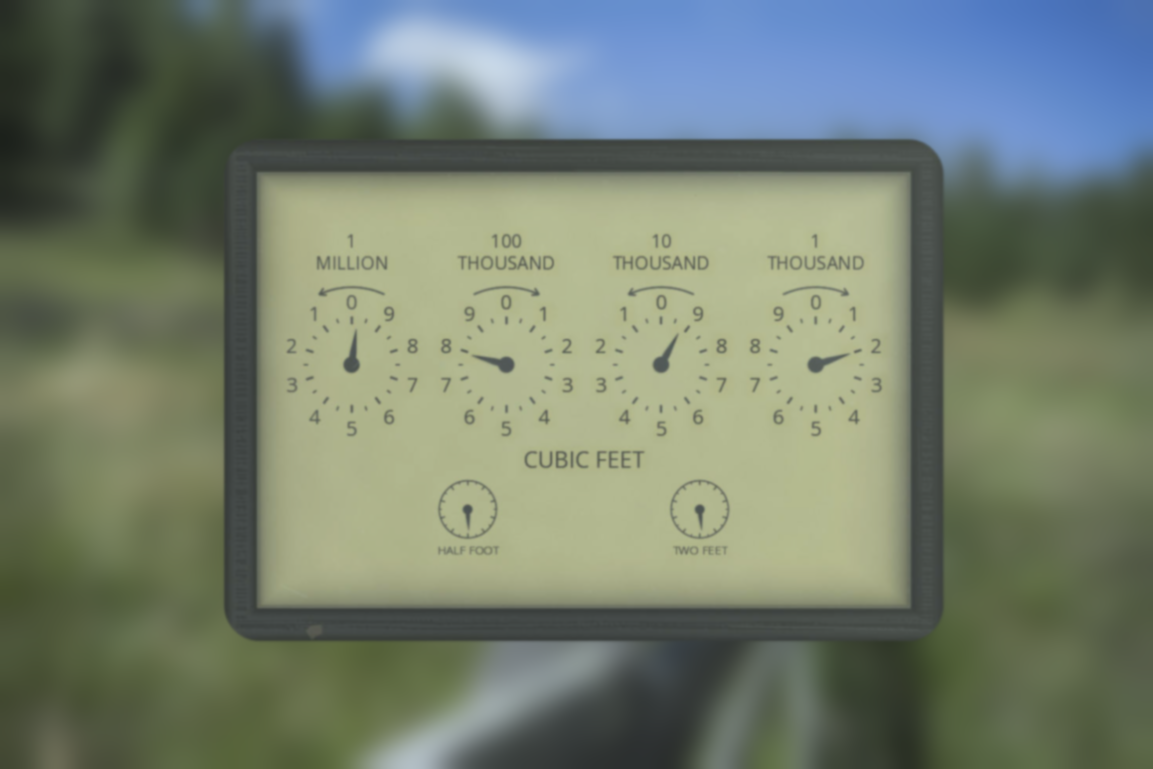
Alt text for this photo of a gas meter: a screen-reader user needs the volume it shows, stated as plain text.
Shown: 979200 ft³
